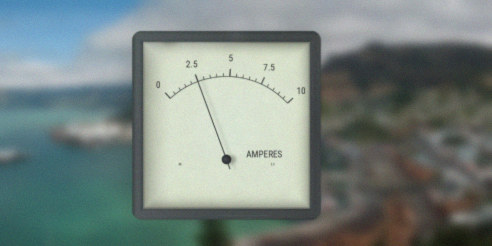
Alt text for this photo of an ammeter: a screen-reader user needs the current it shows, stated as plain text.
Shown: 2.5 A
